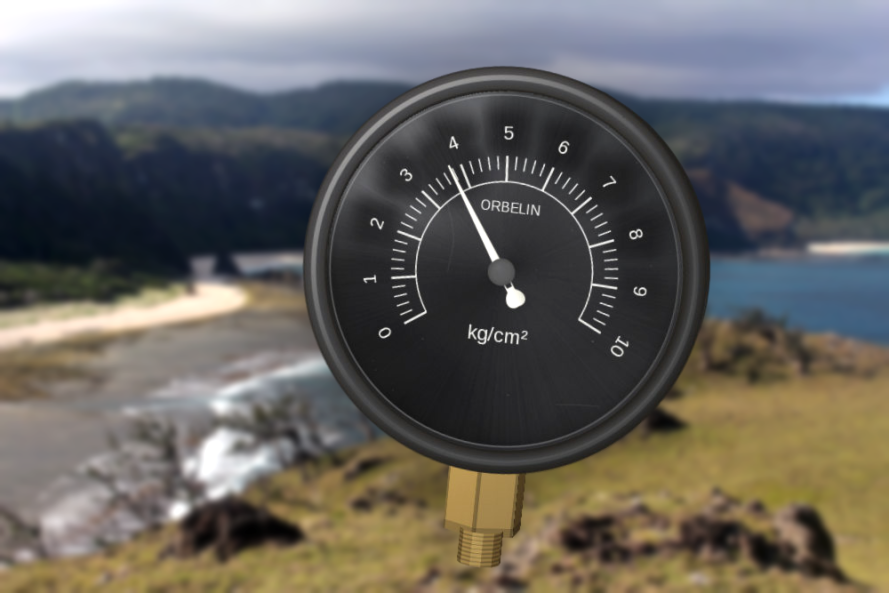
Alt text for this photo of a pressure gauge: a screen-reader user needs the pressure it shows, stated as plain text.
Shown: 3.8 kg/cm²
